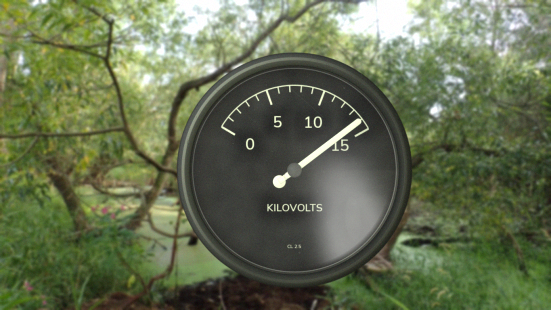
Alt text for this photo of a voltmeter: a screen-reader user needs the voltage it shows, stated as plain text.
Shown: 14 kV
